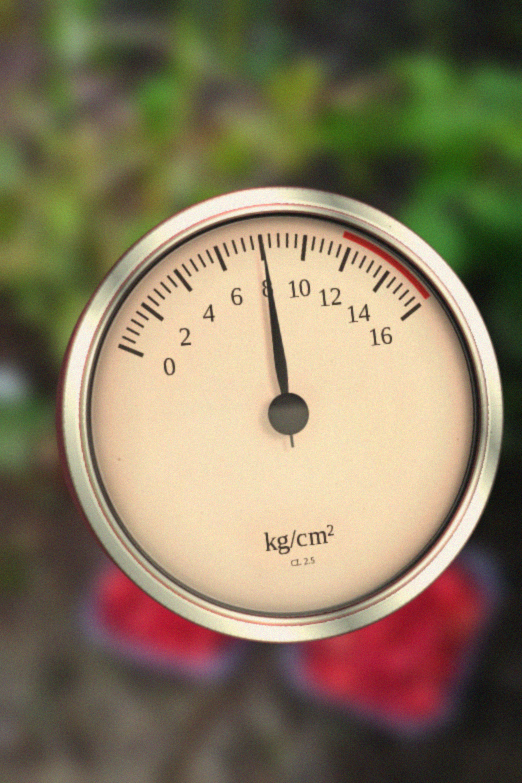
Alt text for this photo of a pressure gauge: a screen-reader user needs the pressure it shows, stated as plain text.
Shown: 8 kg/cm²
